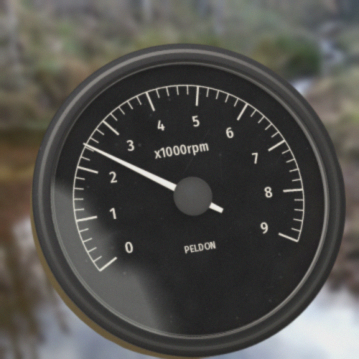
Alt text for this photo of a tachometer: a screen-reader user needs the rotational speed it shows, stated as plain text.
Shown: 2400 rpm
